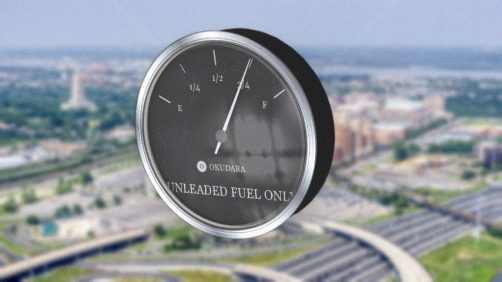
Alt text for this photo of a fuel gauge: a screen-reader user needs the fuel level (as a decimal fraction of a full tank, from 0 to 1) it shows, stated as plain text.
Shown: 0.75
